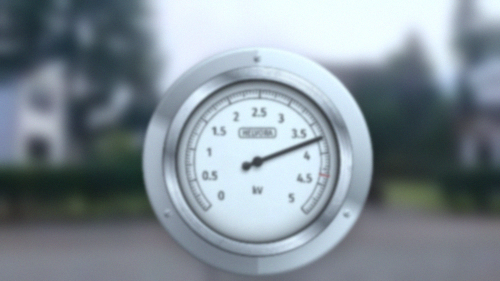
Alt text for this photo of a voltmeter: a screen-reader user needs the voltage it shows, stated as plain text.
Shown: 3.75 kV
